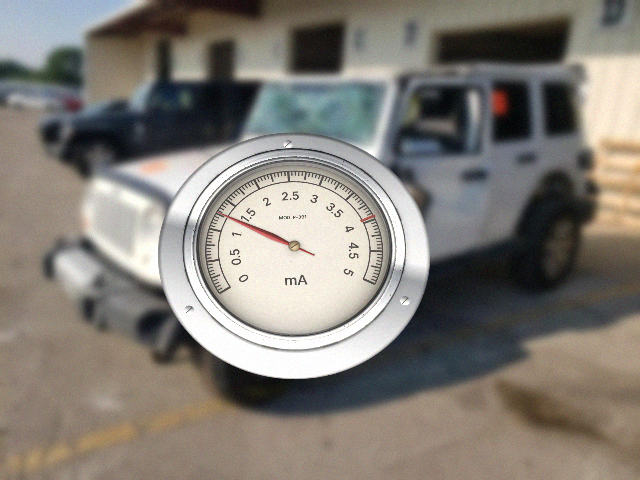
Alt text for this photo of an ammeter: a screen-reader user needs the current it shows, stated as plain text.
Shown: 1.25 mA
